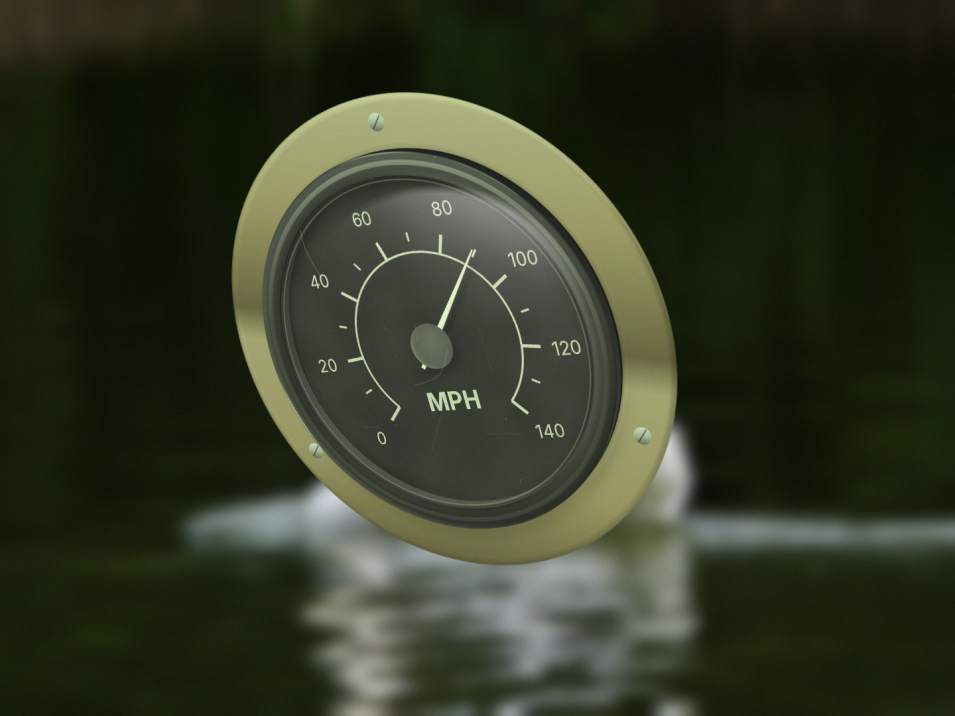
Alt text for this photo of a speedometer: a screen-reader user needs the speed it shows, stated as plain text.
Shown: 90 mph
